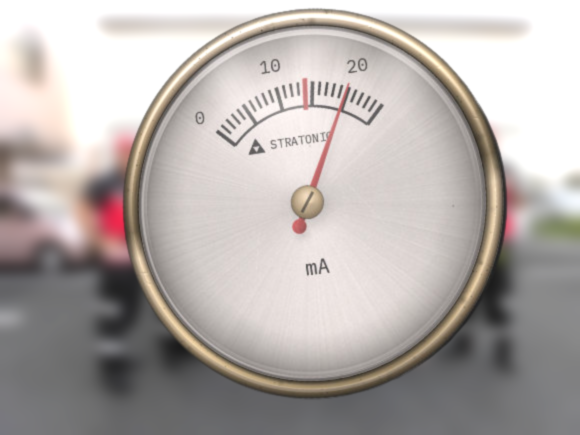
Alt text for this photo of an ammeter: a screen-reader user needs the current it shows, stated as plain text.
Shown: 20 mA
